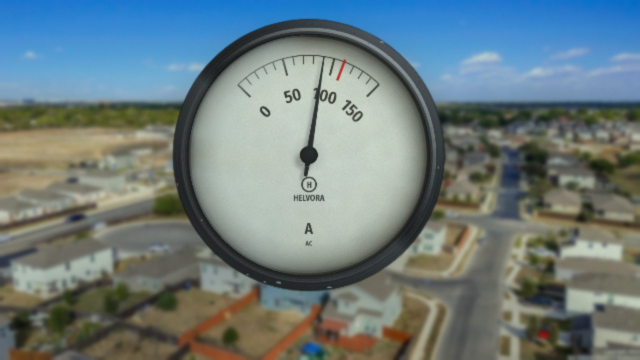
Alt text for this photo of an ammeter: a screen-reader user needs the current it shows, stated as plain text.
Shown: 90 A
